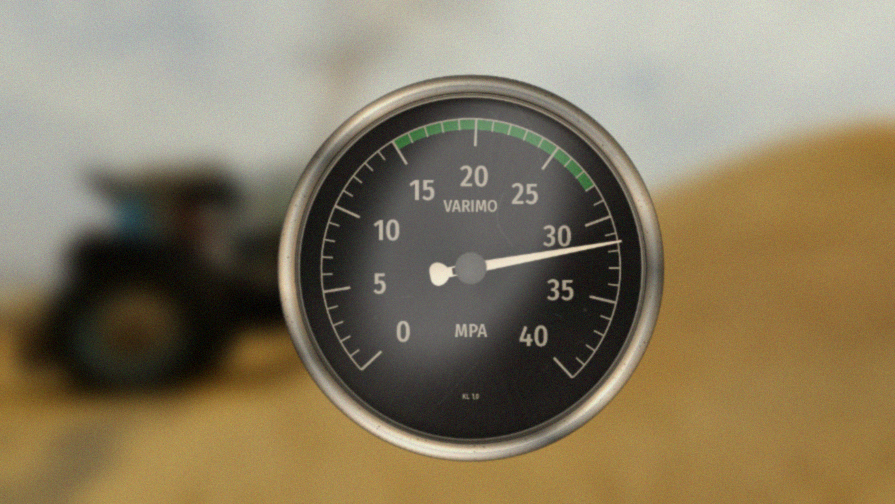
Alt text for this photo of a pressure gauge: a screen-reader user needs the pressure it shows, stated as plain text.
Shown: 31.5 MPa
